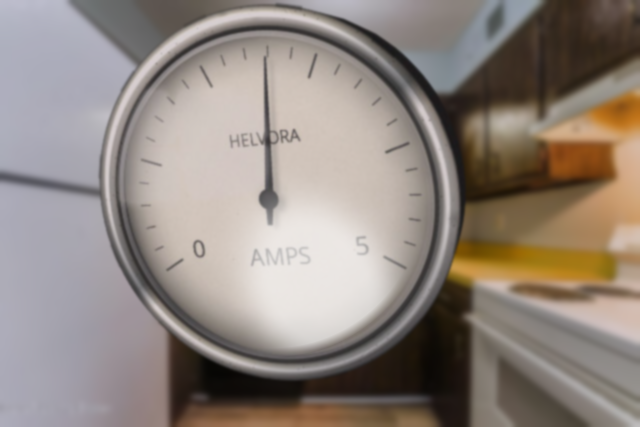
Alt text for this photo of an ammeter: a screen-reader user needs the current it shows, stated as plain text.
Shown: 2.6 A
